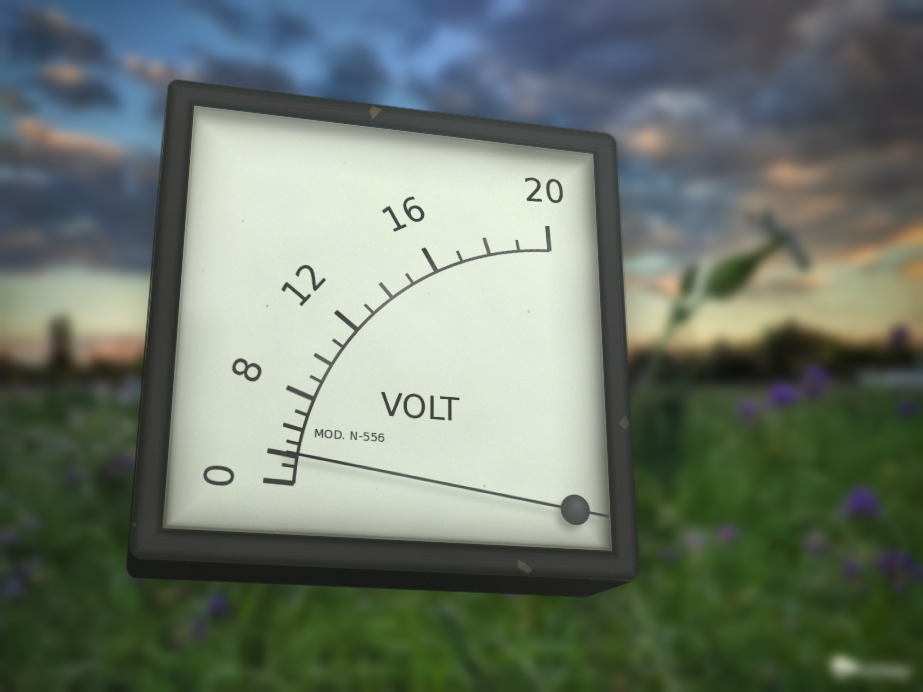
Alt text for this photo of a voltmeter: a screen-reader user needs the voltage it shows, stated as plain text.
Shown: 4 V
